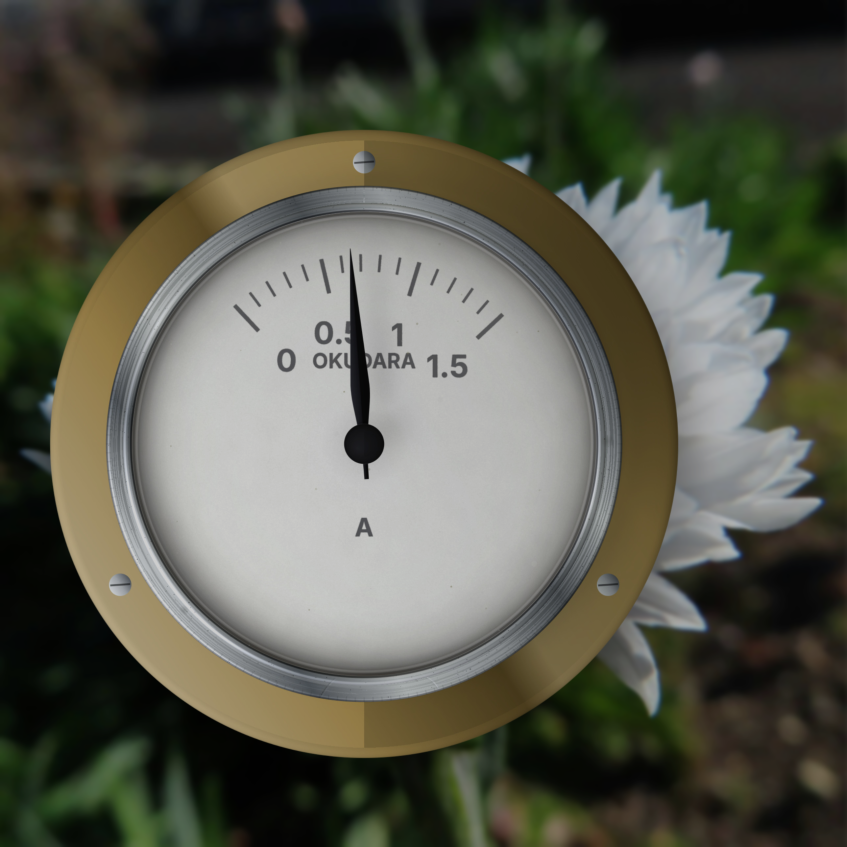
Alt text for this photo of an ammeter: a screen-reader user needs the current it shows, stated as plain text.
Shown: 0.65 A
